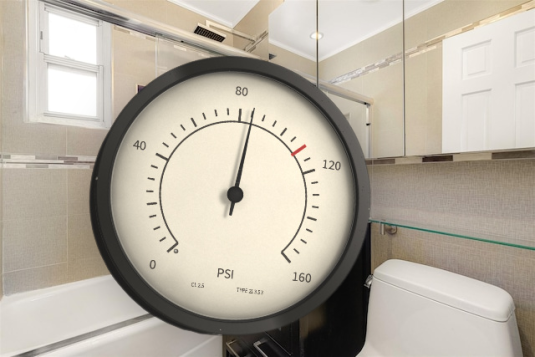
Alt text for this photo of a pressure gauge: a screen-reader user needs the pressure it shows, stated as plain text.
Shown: 85 psi
